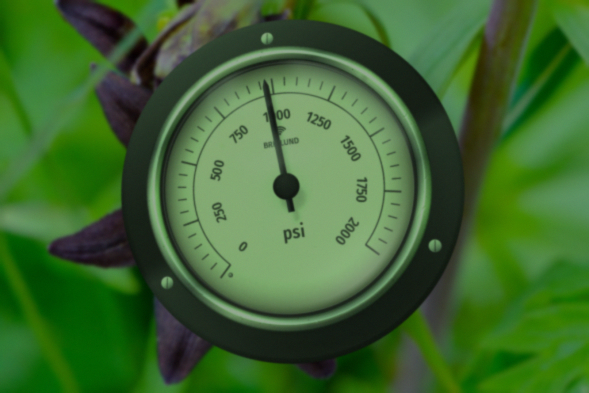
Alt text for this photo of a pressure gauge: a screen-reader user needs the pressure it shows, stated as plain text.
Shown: 975 psi
